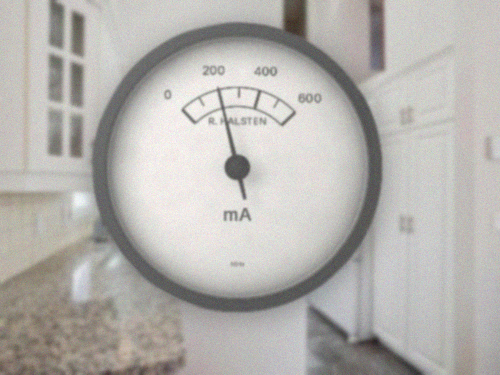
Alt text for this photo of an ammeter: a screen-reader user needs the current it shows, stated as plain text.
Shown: 200 mA
